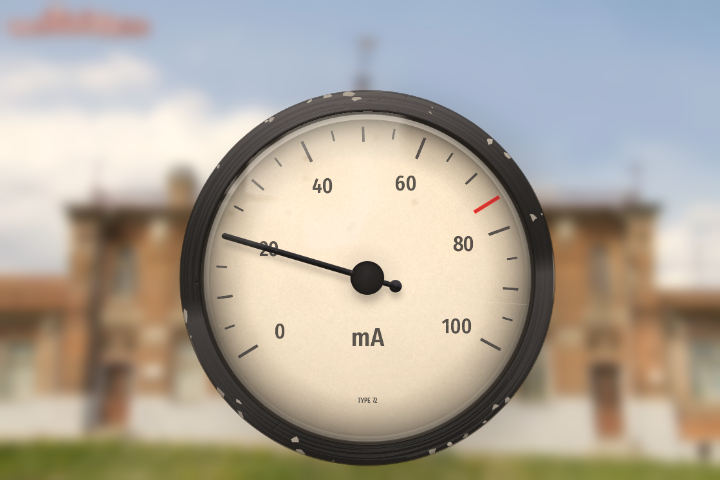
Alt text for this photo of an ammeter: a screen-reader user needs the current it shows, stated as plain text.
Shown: 20 mA
